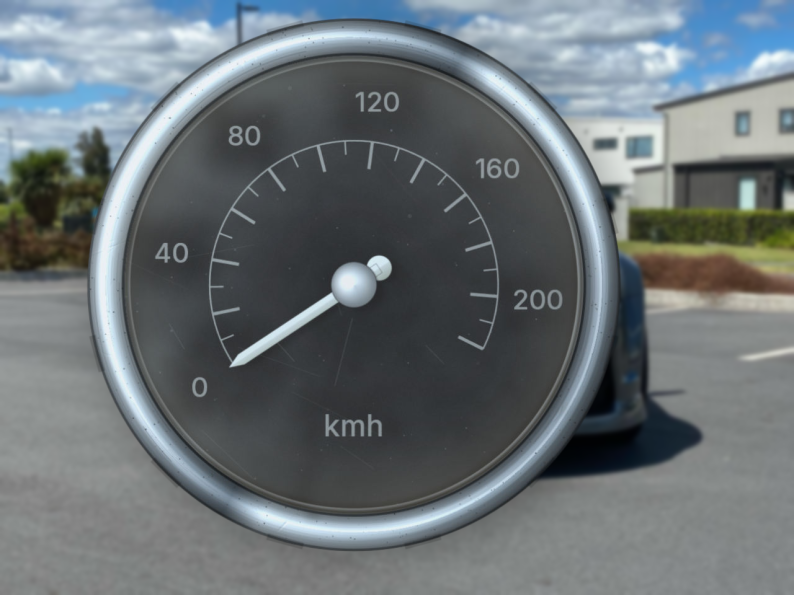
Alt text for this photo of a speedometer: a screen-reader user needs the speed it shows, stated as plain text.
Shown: 0 km/h
